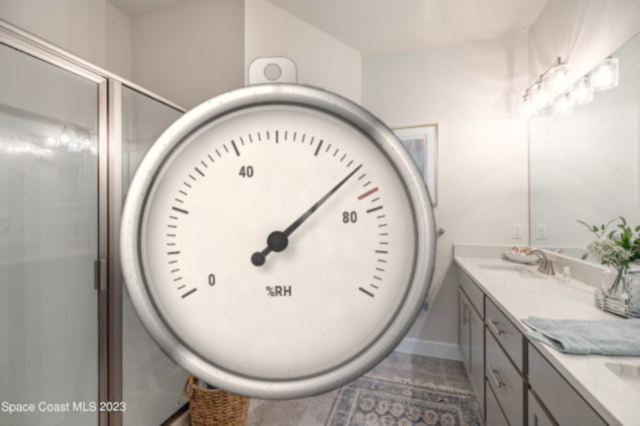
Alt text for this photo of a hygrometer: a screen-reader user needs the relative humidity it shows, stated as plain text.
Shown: 70 %
